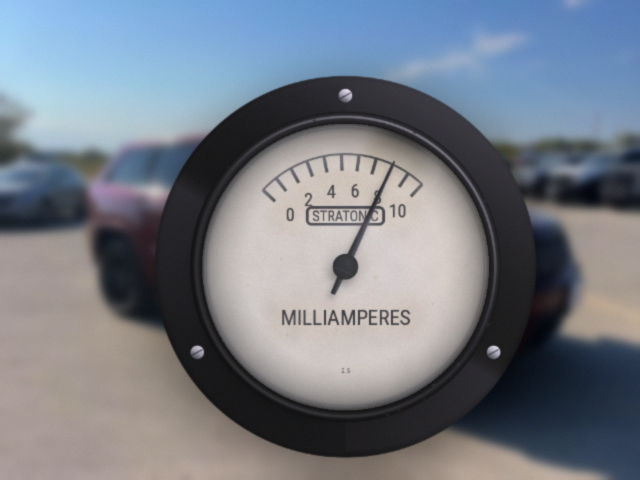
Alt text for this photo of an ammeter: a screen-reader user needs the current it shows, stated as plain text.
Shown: 8 mA
